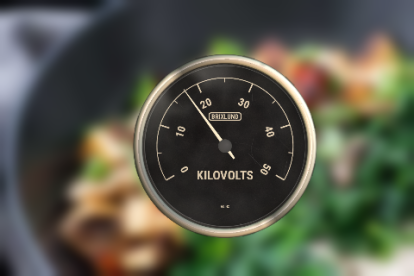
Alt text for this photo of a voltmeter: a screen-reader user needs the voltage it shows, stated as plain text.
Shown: 17.5 kV
